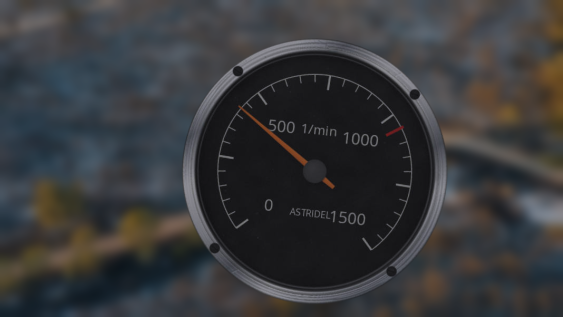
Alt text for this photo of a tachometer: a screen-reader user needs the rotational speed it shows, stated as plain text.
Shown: 425 rpm
